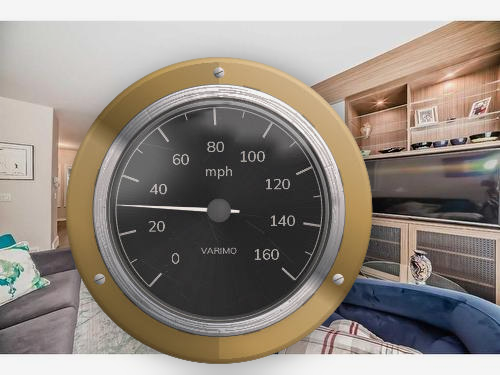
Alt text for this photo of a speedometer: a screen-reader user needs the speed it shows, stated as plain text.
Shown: 30 mph
